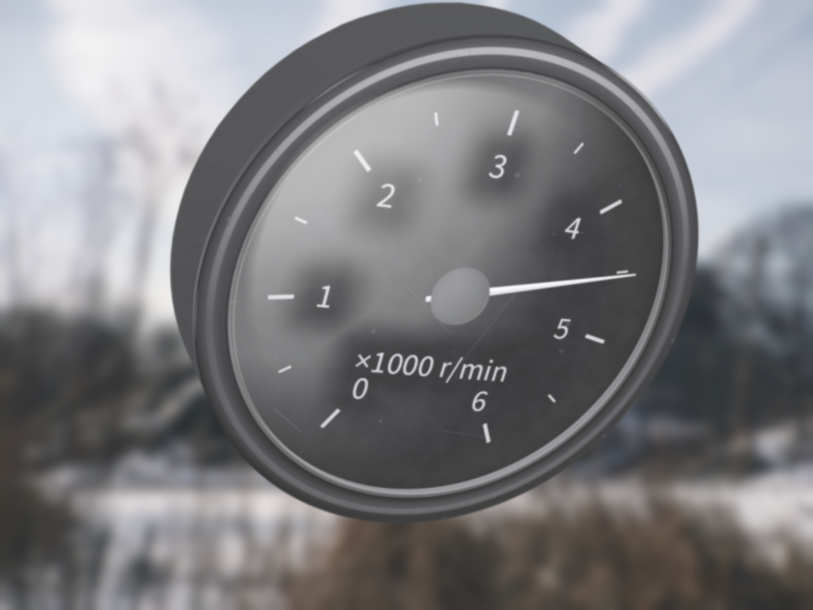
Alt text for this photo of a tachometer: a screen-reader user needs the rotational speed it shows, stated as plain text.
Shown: 4500 rpm
